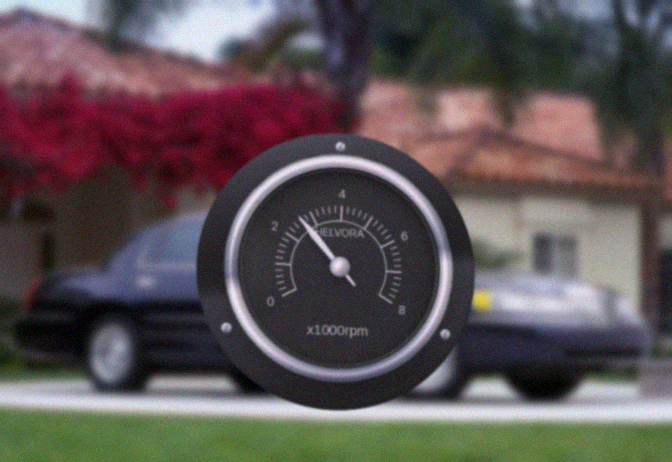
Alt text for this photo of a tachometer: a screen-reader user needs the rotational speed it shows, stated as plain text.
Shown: 2600 rpm
